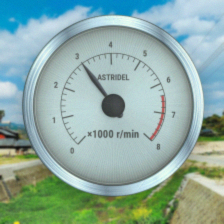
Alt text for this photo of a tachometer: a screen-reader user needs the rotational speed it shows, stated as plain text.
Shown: 3000 rpm
